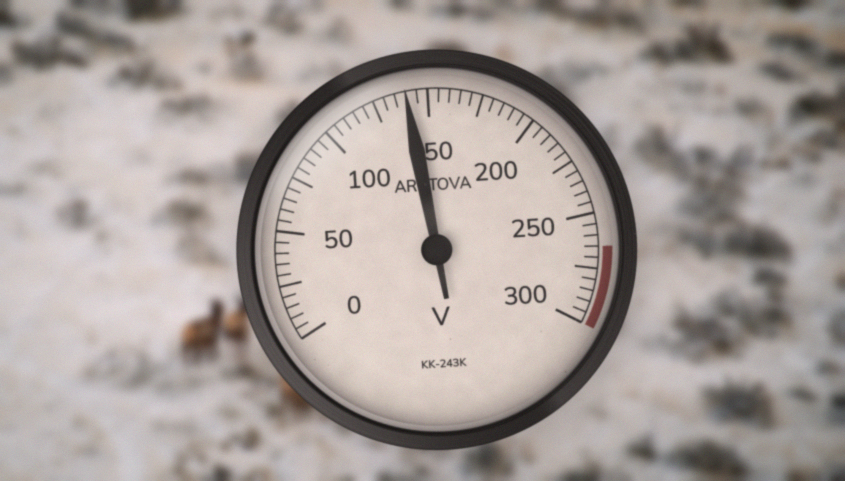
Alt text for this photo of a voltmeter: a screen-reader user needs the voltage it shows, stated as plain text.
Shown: 140 V
